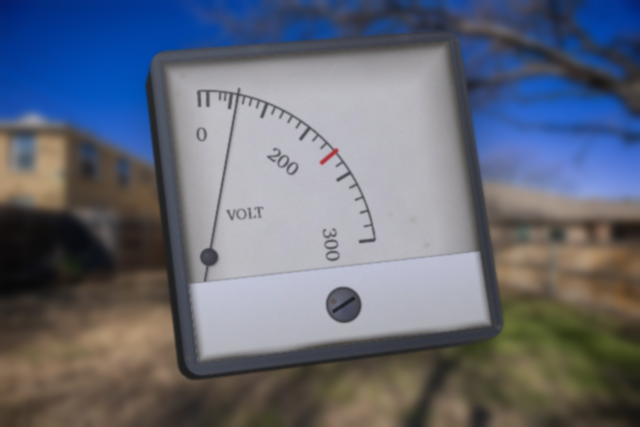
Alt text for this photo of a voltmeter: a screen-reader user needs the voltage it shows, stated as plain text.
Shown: 110 V
